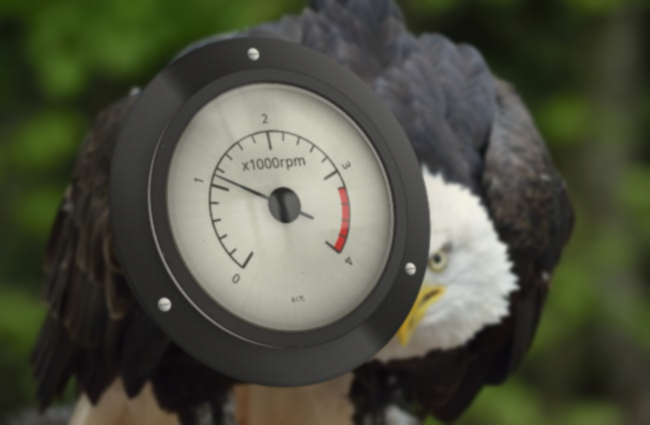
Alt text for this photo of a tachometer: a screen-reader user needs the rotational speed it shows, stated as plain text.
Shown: 1100 rpm
